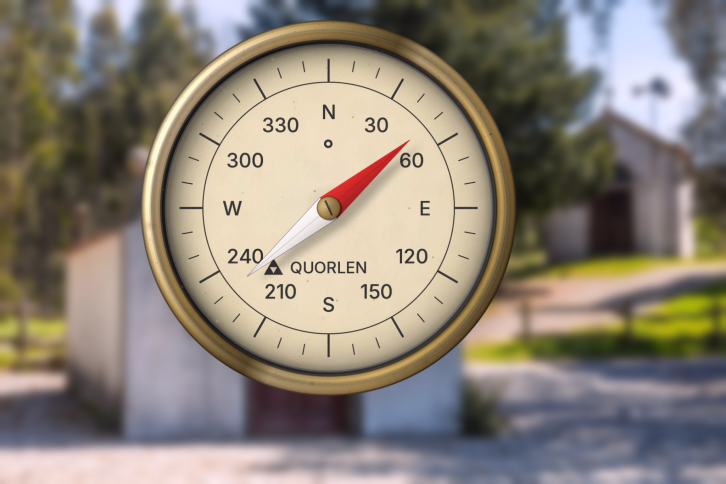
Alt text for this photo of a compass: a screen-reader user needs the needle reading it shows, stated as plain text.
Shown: 50 °
